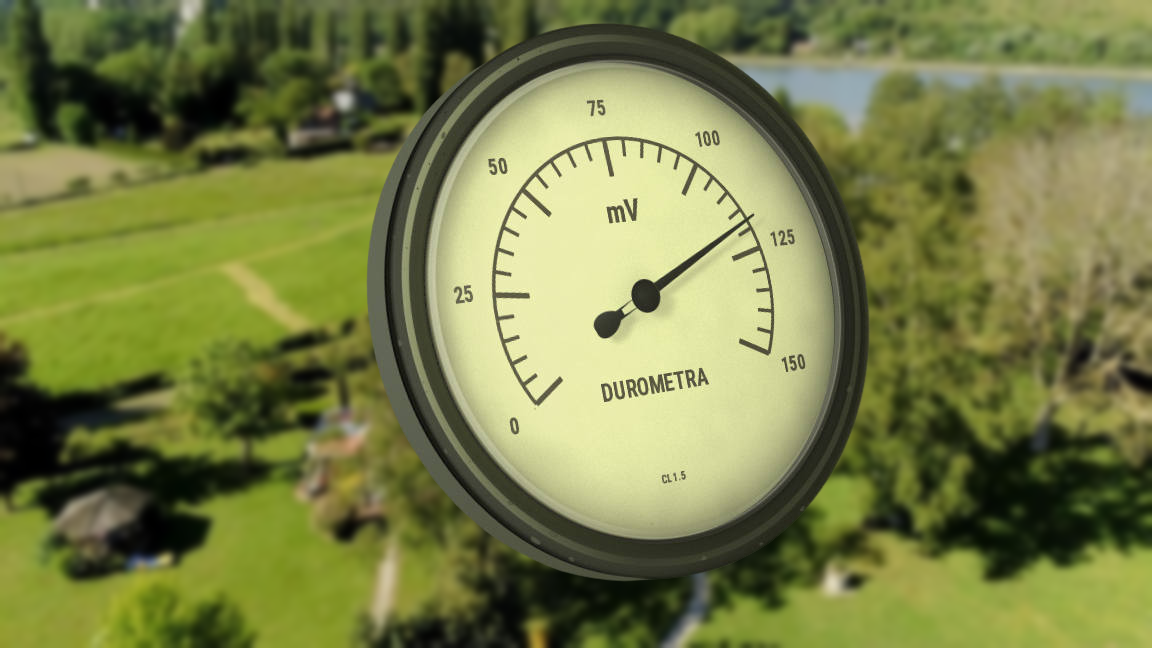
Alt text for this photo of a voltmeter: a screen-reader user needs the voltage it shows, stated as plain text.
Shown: 117.5 mV
